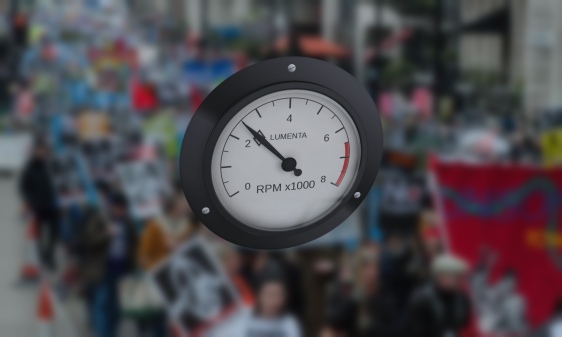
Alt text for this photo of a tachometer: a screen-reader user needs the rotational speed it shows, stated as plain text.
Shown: 2500 rpm
